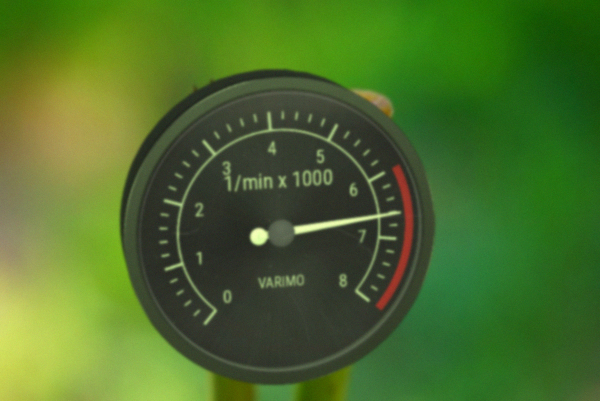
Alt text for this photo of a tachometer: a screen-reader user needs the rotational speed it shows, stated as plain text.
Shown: 6600 rpm
